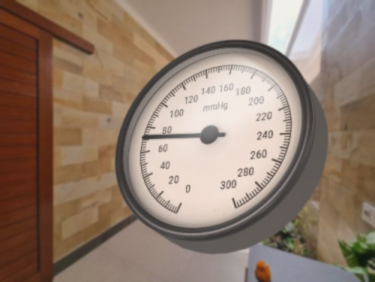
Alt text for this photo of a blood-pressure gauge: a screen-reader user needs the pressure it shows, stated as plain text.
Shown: 70 mmHg
